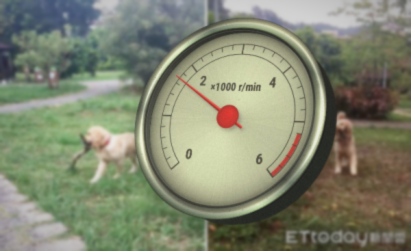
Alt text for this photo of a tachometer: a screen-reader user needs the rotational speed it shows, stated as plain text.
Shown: 1700 rpm
